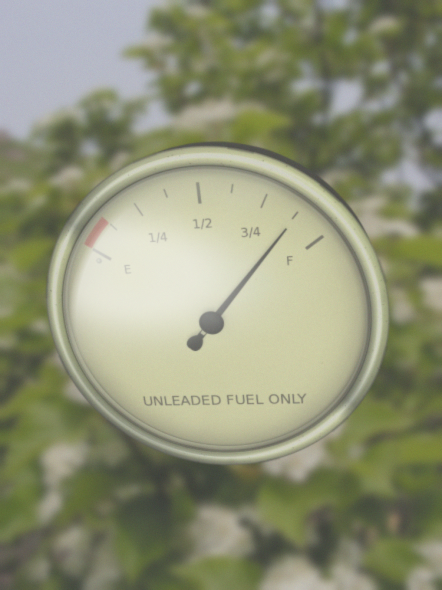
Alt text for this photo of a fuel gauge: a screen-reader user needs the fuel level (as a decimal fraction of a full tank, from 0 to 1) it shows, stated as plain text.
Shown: 0.875
